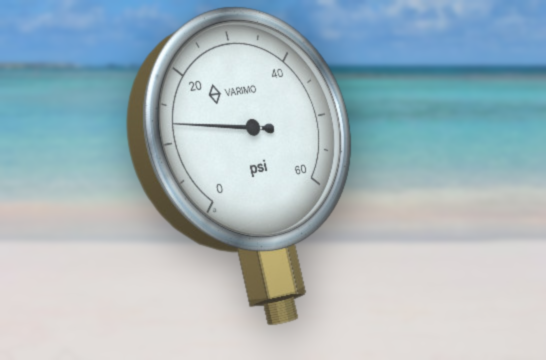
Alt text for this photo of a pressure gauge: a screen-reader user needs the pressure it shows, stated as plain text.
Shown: 12.5 psi
